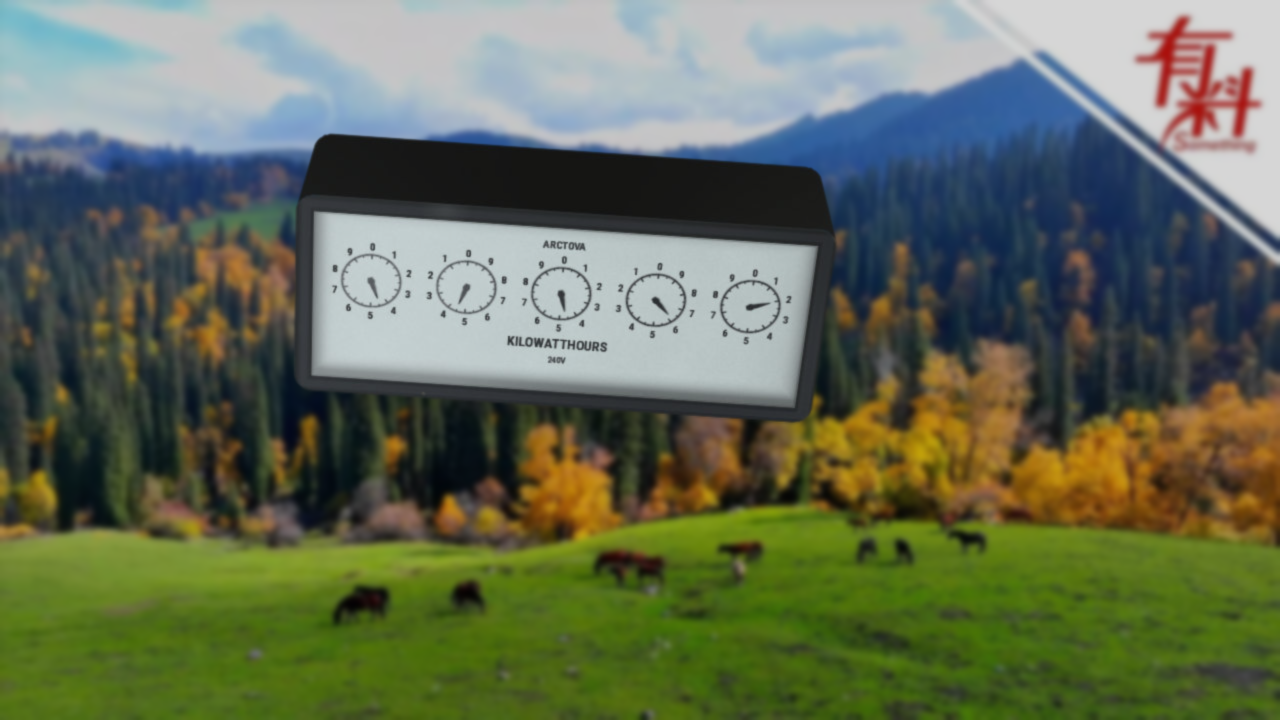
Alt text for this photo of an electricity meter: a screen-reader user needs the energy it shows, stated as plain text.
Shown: 44462 kWh
